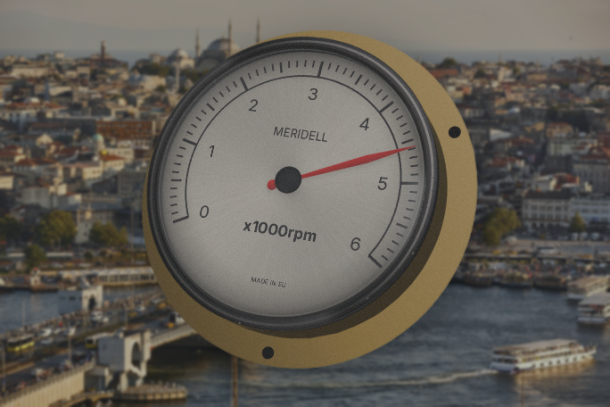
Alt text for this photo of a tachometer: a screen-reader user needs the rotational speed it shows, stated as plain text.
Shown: 4600 rpm
